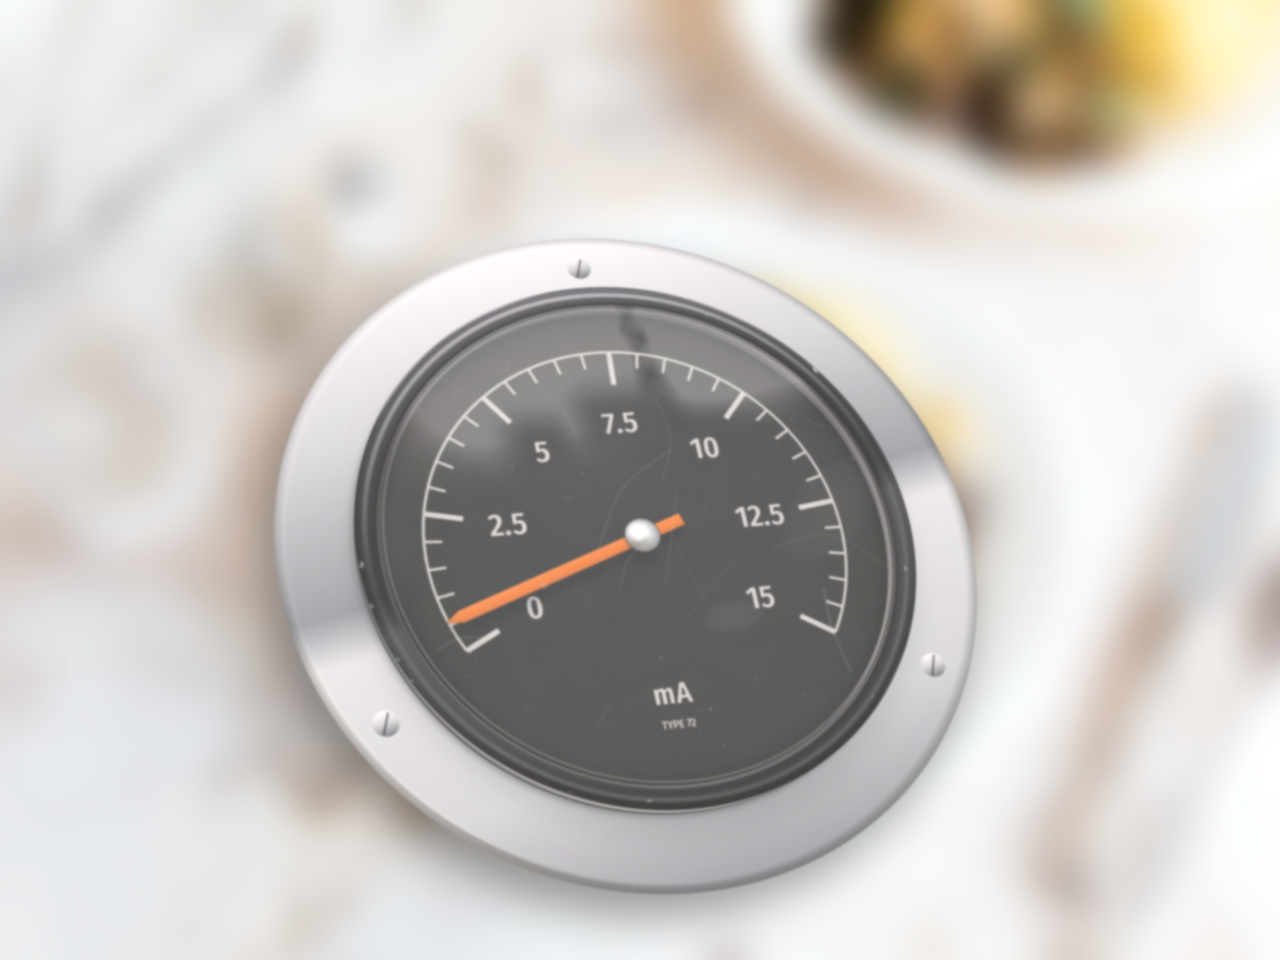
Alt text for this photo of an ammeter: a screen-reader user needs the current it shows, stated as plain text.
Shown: 0.5 mA
